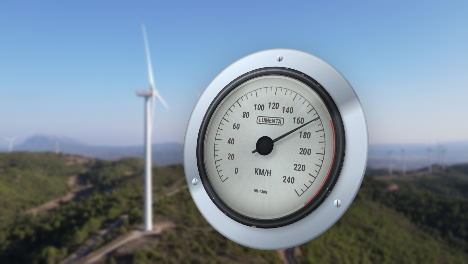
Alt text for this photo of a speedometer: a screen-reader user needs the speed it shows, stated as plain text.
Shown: 170 km/h
